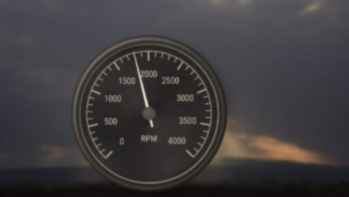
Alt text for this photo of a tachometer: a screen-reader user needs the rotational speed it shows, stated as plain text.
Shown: 1800 rpm
